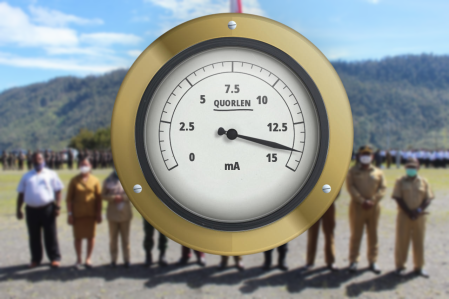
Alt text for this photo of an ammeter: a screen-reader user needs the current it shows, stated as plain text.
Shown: 14 mA
